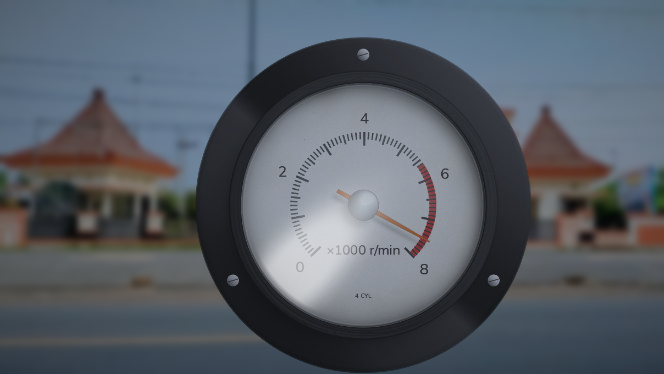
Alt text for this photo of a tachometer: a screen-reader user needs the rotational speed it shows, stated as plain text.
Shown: 7500 rpm
